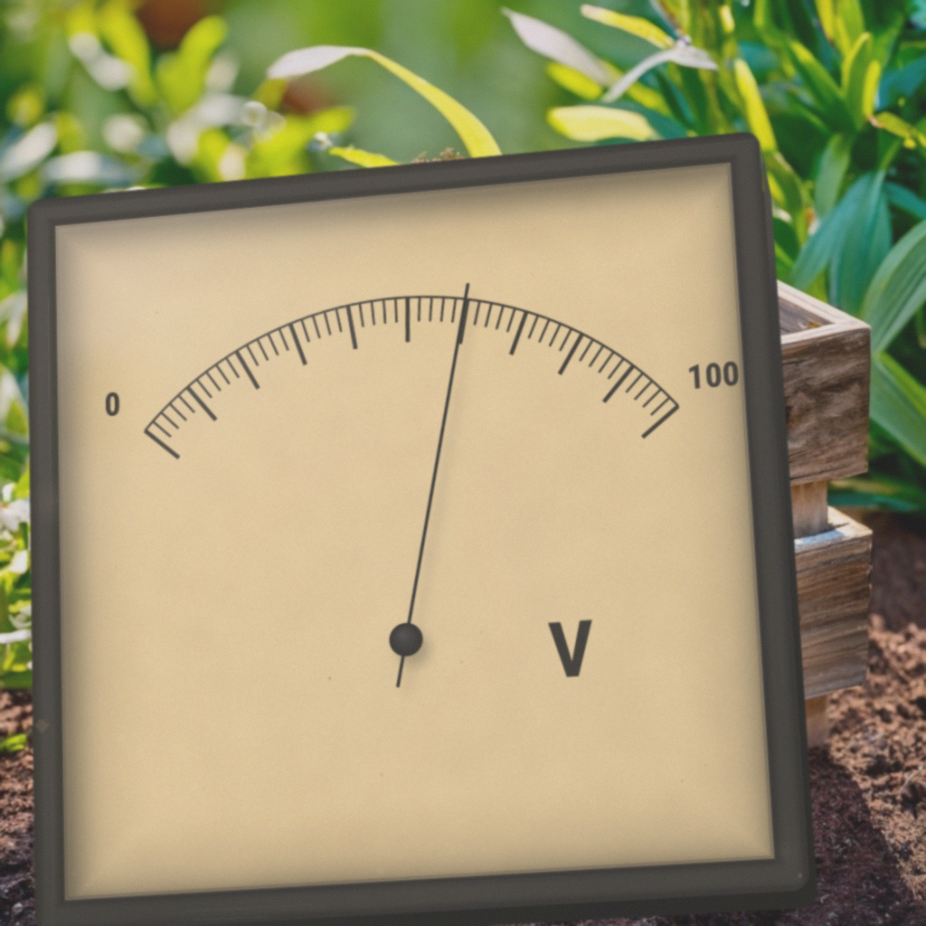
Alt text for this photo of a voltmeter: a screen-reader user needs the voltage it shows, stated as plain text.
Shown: 60 V
